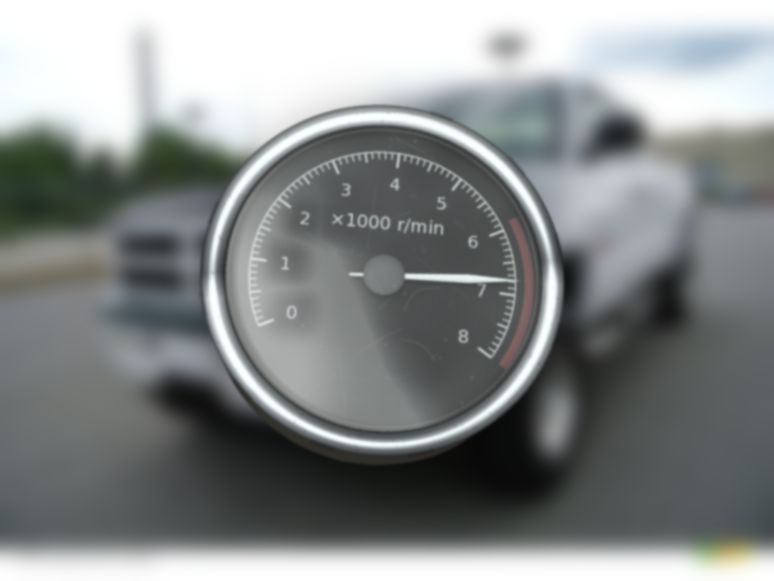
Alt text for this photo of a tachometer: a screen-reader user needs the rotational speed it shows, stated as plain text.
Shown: 6800 rpm
